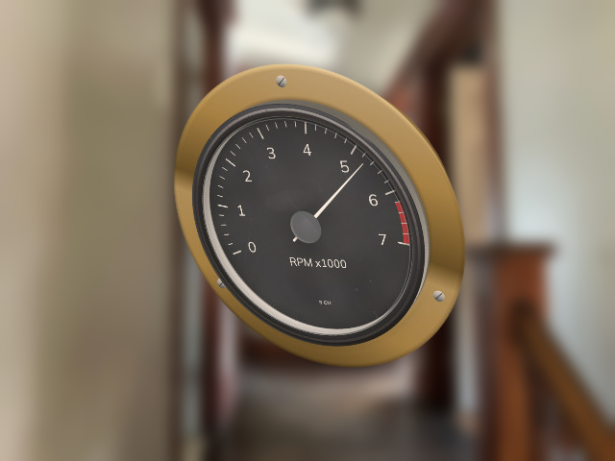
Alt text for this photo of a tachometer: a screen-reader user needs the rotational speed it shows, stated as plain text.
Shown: 5300 rpm
